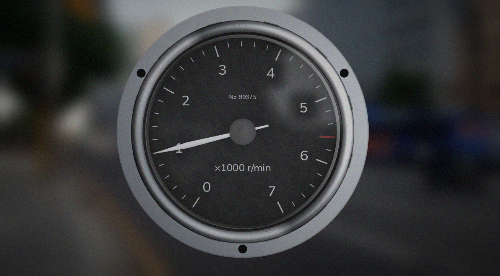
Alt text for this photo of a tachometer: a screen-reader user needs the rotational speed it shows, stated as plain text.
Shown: 1000 rpm
